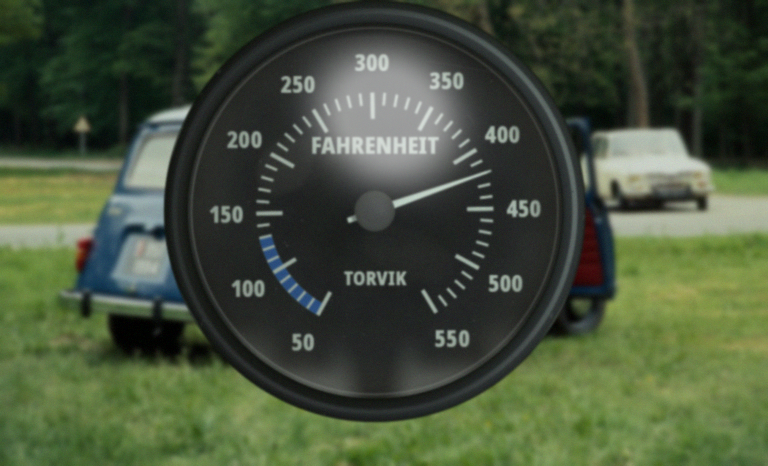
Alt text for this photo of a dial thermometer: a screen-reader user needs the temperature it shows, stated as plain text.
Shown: 420 °F
